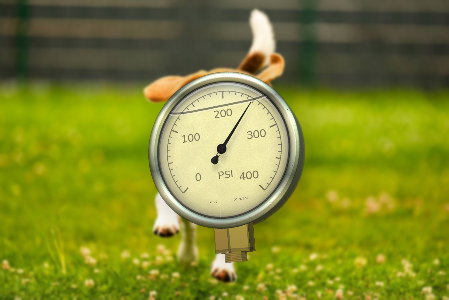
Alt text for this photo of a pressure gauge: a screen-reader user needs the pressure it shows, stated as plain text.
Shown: 250 psi
